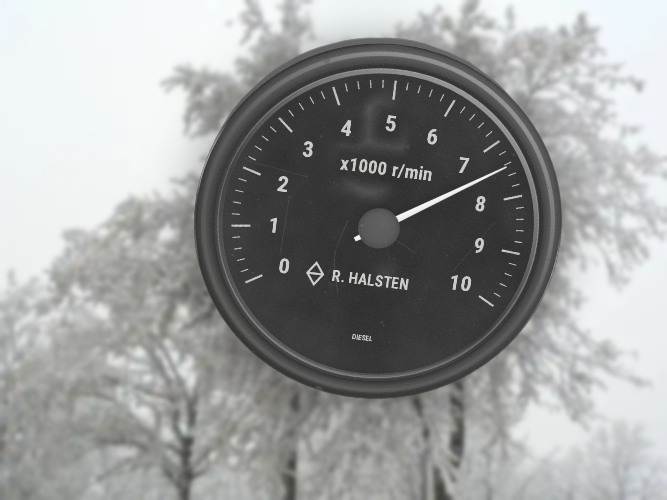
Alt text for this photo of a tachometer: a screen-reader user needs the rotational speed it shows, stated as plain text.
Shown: 7400 rpm
